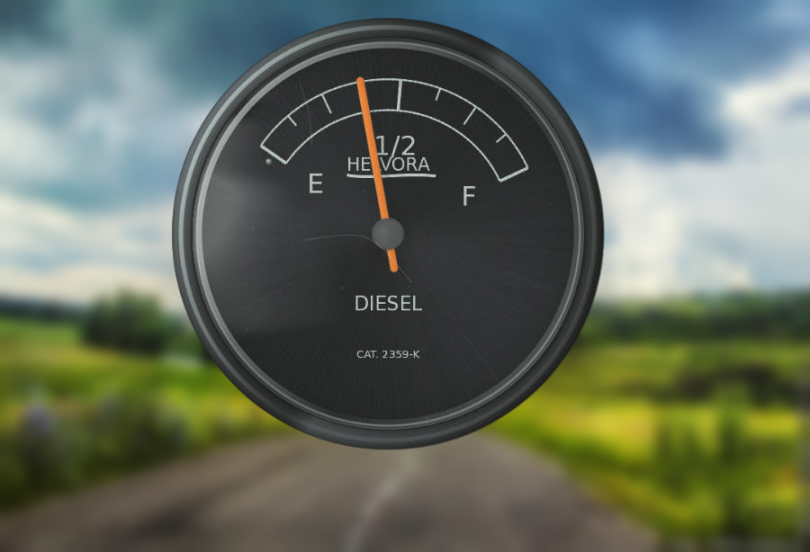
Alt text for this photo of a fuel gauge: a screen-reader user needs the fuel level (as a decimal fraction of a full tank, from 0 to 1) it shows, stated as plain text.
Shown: 0.375
